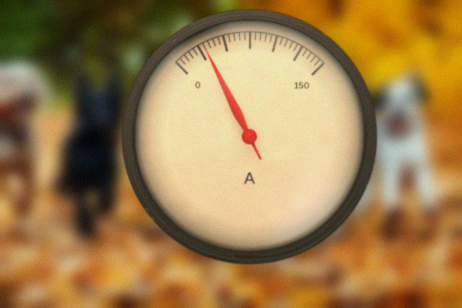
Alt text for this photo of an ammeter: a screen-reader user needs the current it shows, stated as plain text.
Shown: 30 A
